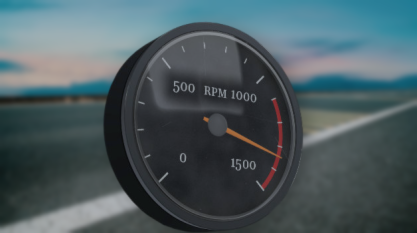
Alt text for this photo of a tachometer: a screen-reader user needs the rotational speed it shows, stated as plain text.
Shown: 1350 rpm
